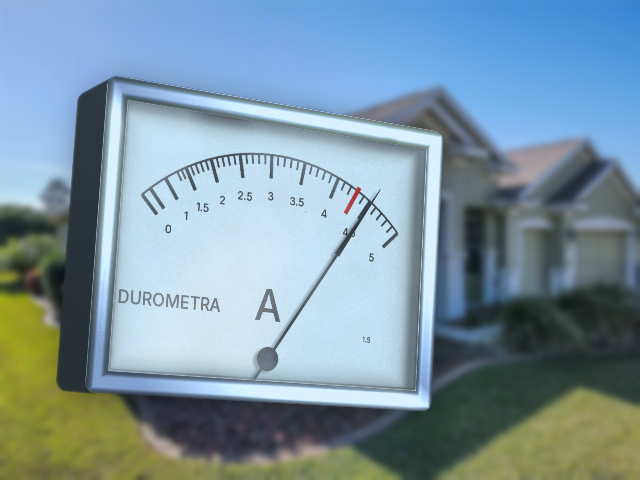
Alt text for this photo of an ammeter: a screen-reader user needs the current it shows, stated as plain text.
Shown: 4.5 A
